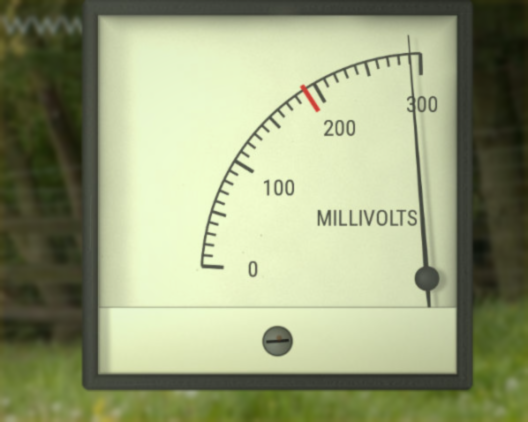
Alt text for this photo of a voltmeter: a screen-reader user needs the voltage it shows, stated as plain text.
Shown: 290 mV
